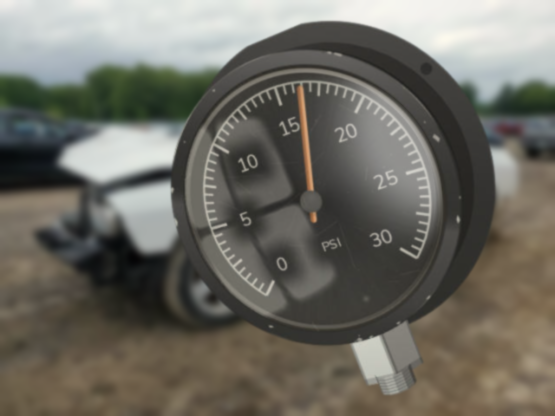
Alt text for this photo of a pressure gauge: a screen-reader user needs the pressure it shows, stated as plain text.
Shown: 16.5 psi
